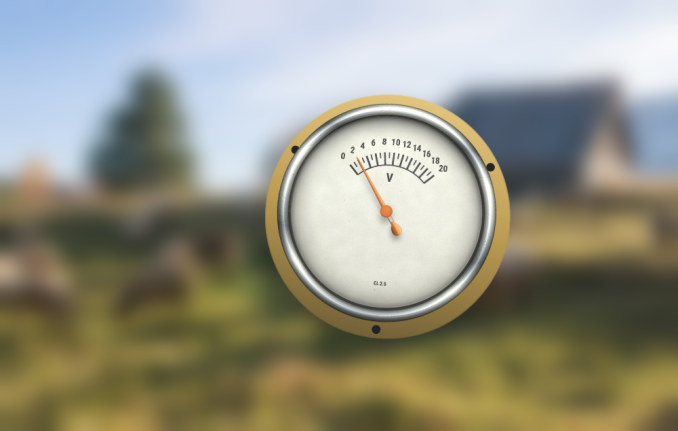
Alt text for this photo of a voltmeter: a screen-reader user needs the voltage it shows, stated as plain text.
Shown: 2 V
